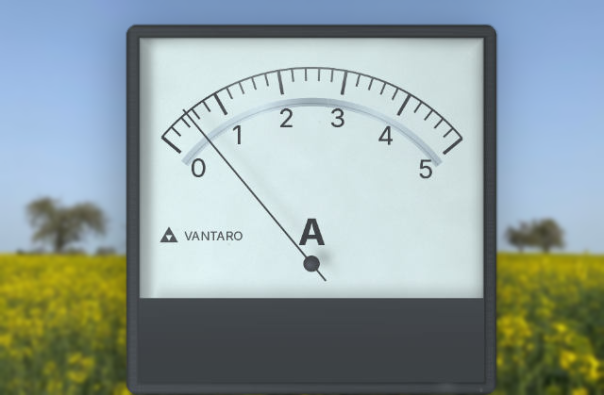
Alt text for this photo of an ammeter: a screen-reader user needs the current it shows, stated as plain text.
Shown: 0.5 A
